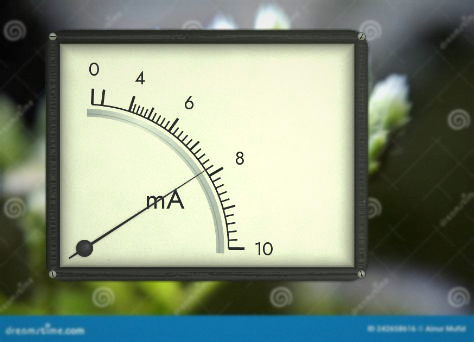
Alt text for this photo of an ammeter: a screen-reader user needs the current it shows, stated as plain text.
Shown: 7.8 mA
